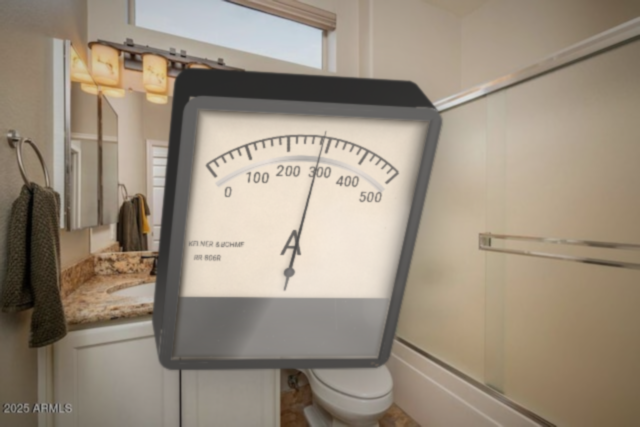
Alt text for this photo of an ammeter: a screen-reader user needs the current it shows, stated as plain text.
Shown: 280 A
